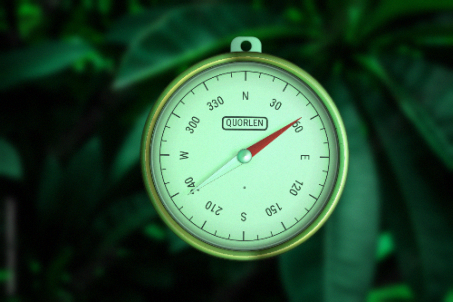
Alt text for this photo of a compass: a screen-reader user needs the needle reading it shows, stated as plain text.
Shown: 55 °
